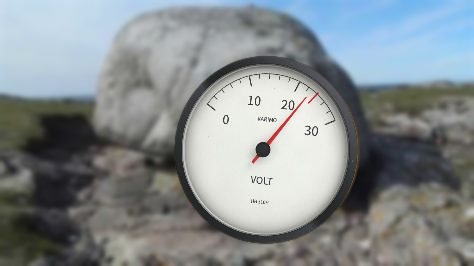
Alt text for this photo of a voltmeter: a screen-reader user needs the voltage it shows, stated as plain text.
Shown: 23 V
